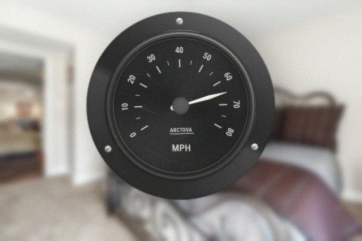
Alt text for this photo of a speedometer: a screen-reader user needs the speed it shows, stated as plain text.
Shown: 65 mph
